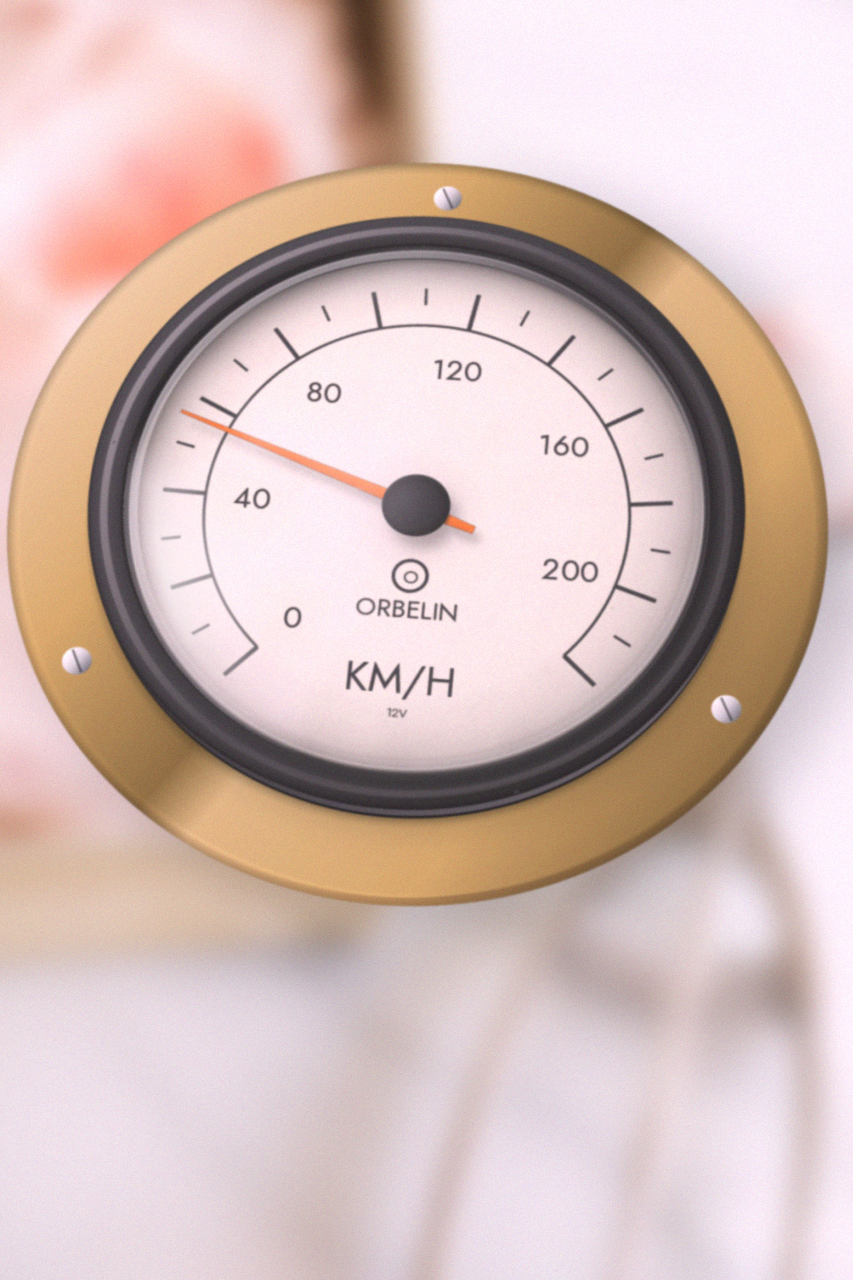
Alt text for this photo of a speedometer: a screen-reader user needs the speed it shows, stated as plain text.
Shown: 55 km/h
